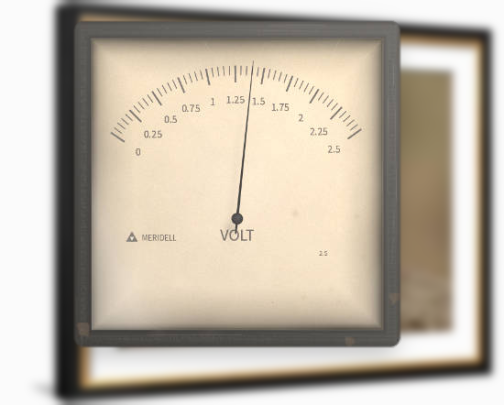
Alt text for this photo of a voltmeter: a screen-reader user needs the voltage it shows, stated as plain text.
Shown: 1.4 V
